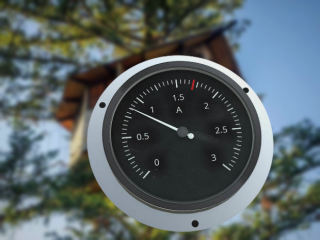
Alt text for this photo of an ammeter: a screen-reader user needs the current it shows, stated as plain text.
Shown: 0.85 A
